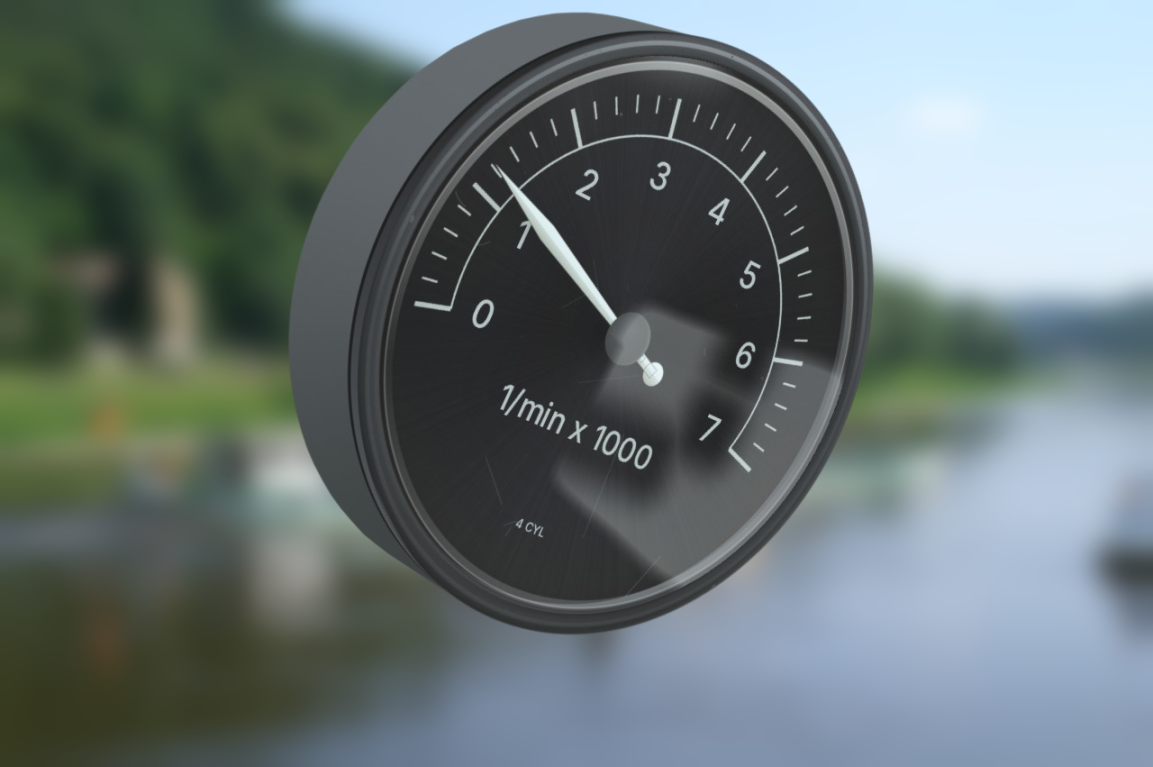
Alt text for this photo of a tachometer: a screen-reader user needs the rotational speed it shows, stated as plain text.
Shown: 1200 rpm
